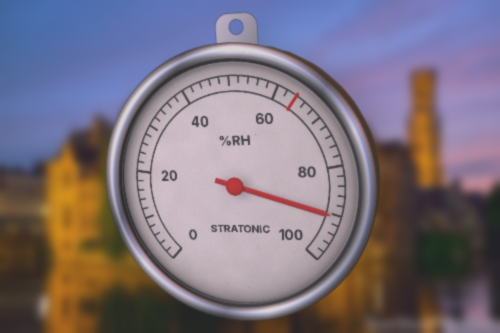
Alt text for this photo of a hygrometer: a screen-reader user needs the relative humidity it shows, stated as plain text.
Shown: 90 %
